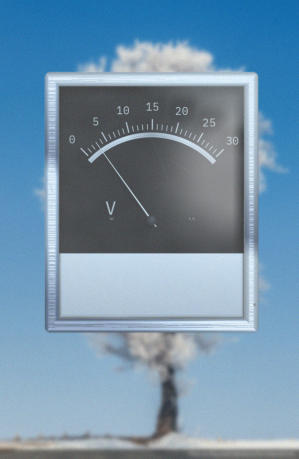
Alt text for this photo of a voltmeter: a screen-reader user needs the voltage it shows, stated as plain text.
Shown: 3 V
